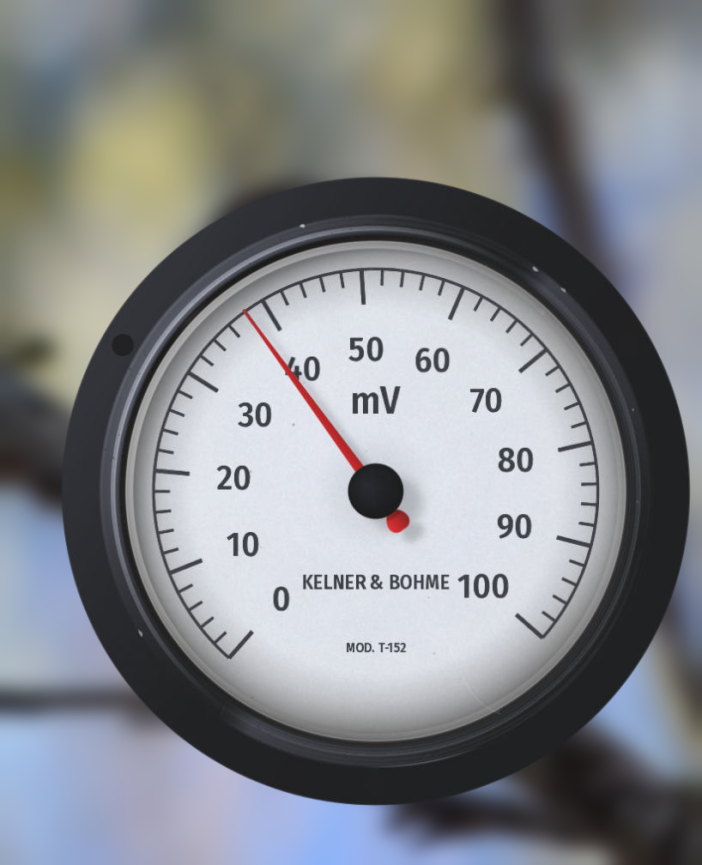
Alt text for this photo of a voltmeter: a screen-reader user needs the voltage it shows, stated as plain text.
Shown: 38 mV
